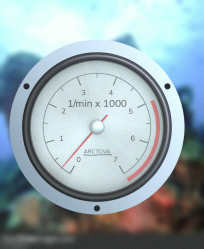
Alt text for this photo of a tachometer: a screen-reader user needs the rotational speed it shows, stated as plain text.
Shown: 250 rpm
